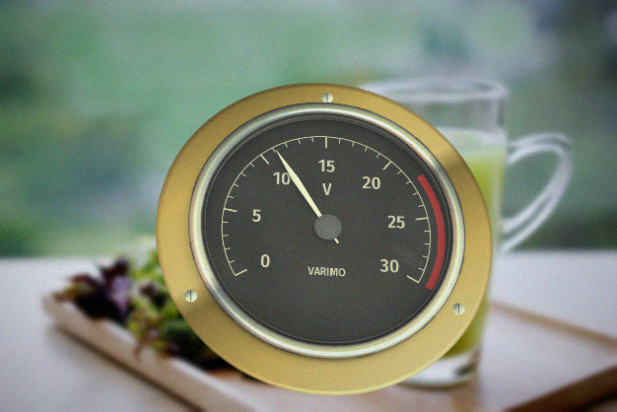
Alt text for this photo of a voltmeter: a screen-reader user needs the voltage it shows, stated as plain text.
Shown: 11 V
